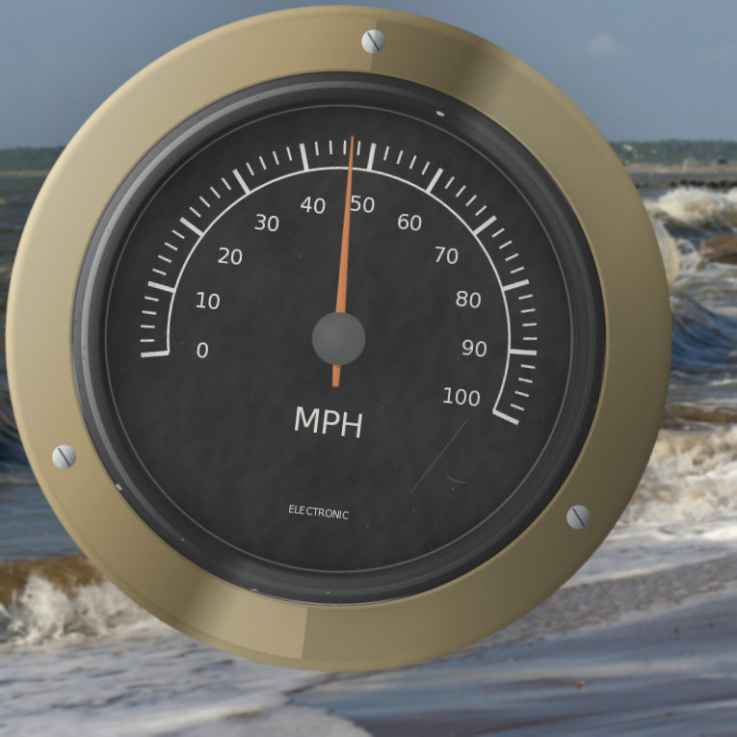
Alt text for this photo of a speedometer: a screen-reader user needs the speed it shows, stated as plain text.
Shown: 47 mph
